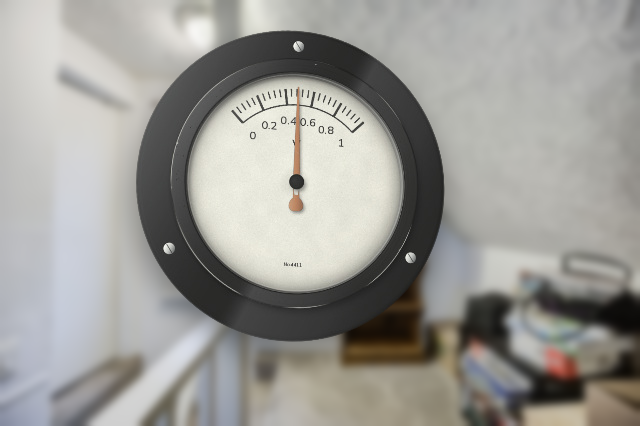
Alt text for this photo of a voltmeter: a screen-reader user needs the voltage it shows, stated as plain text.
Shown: 0.48 V
